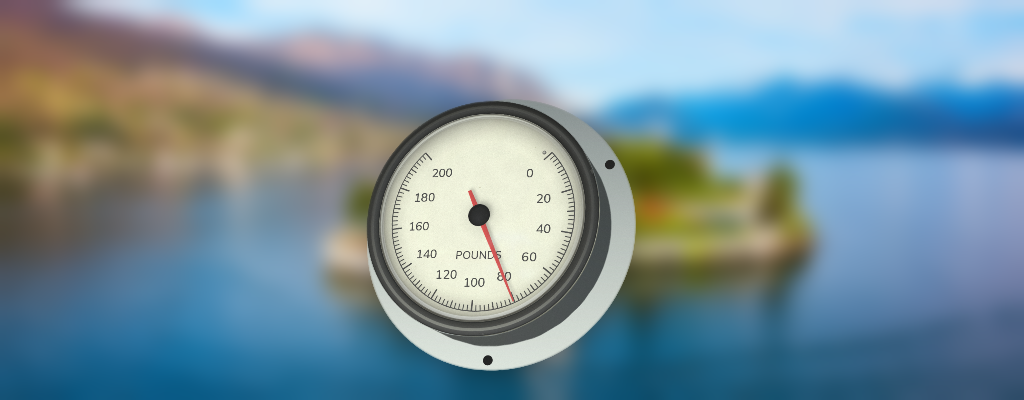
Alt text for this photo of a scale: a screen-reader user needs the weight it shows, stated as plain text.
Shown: 80 lb
